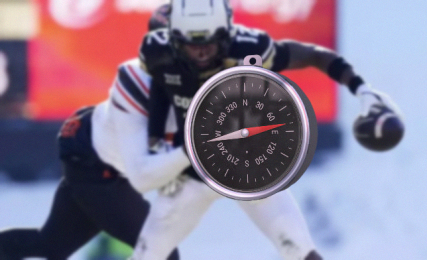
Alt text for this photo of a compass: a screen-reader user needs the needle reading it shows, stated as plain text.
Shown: 80 °
